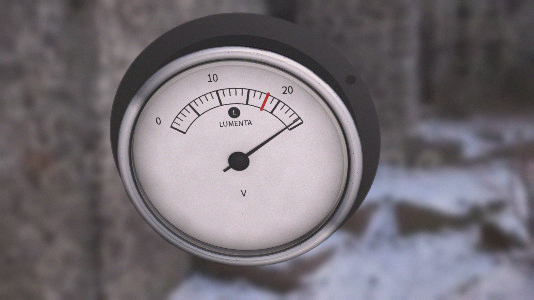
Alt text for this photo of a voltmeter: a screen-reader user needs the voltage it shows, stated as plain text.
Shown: 24 V
